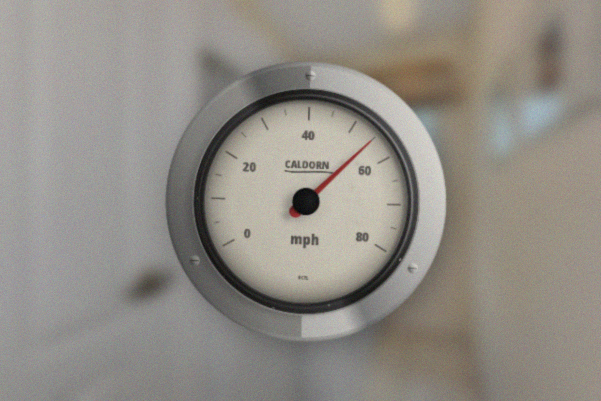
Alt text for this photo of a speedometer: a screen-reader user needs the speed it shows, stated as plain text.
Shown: 55 mph
